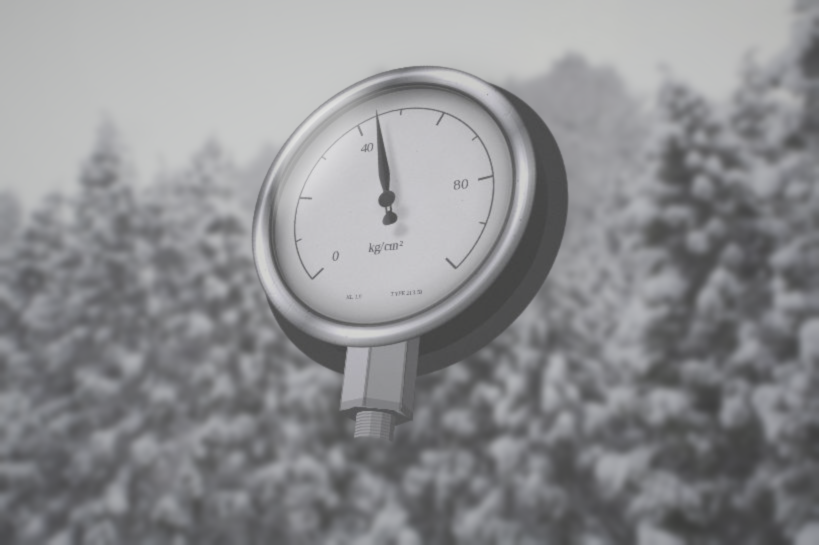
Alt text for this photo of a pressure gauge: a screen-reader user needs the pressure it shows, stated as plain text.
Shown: 45 kg/cm²
